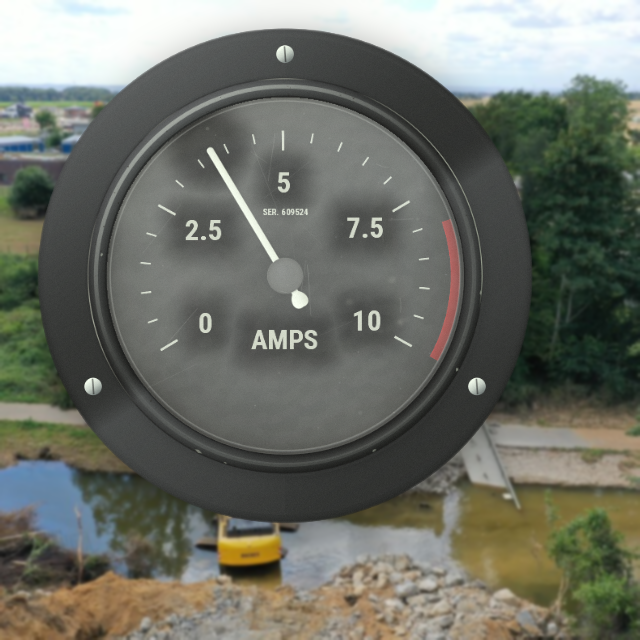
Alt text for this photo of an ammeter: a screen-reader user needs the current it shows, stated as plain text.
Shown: 3.75 A
